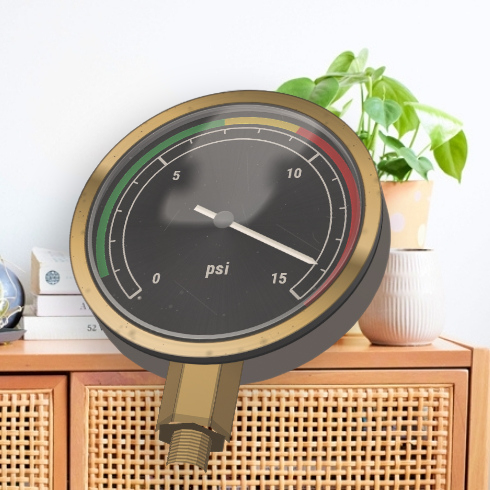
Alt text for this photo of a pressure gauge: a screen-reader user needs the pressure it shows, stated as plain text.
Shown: 14 psi
